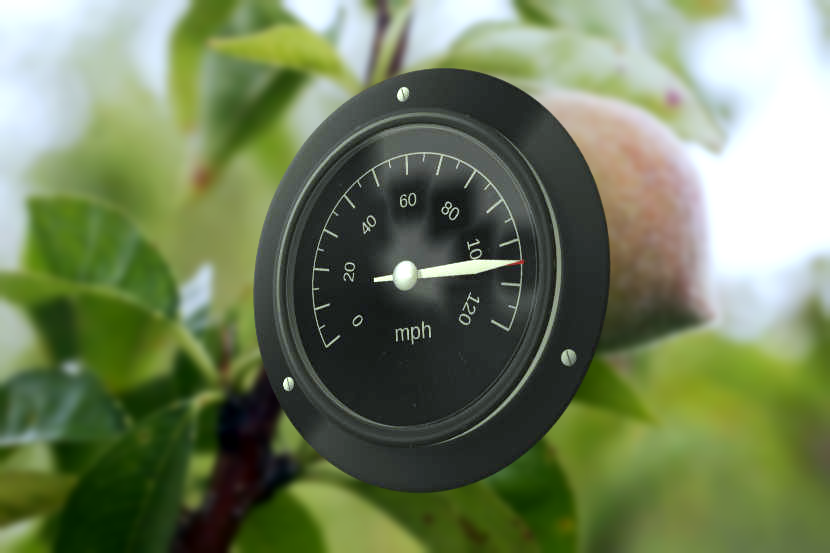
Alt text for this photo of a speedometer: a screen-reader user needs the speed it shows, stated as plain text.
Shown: 105 mph
